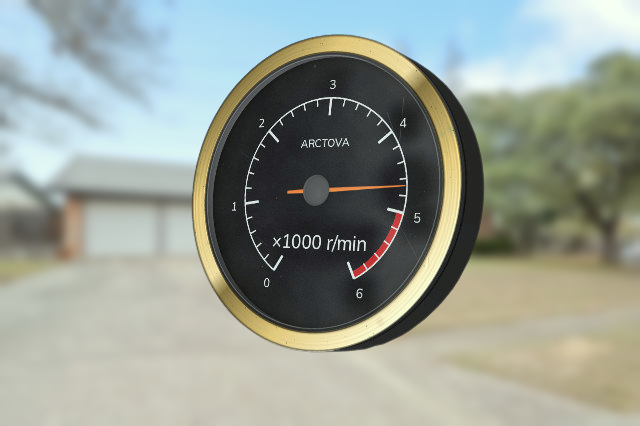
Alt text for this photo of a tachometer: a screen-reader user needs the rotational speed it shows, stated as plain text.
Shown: 4700 rpm
